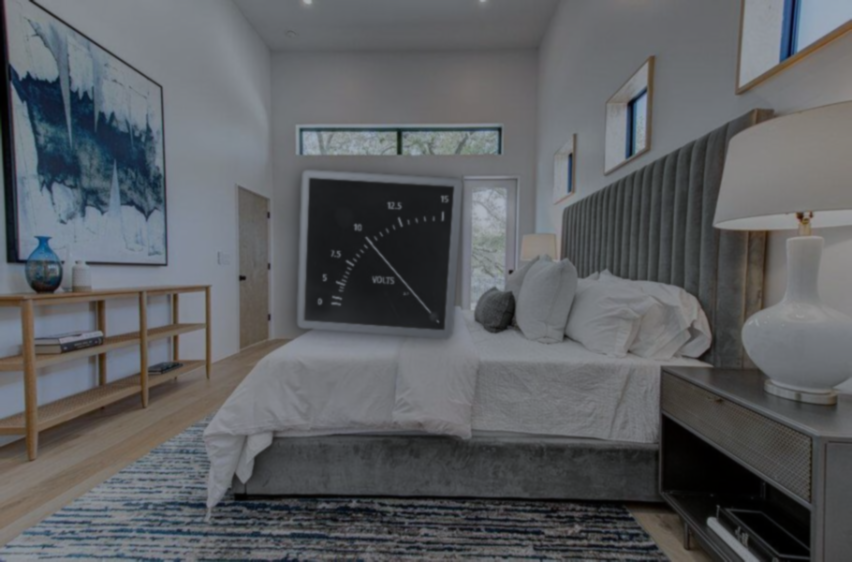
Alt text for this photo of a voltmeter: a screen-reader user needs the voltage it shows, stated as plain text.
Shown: 10 V
